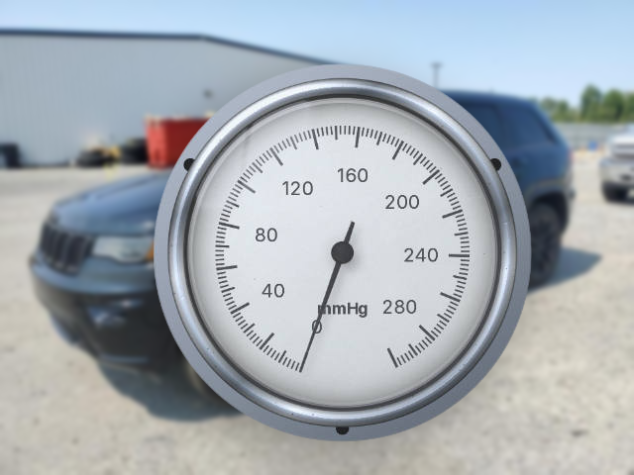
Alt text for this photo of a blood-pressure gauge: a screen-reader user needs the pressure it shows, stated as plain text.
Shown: 0 mmHg
